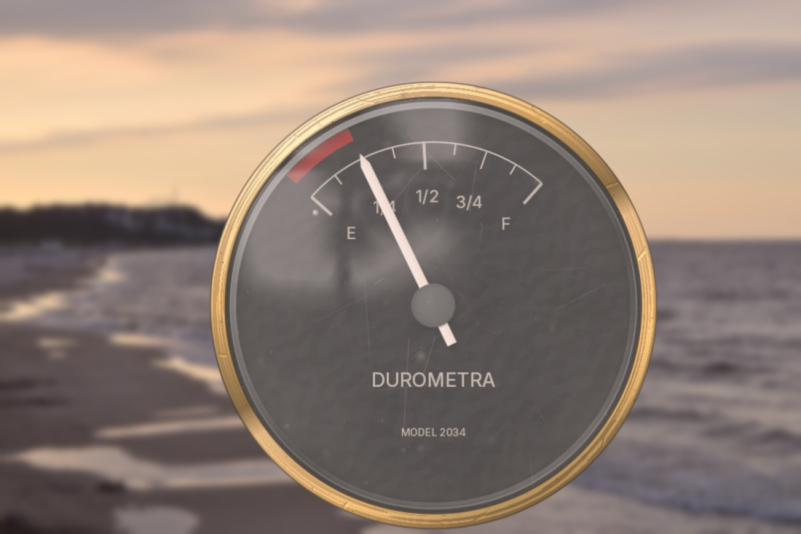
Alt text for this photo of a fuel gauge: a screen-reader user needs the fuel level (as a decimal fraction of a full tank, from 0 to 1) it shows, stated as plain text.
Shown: 0.25
